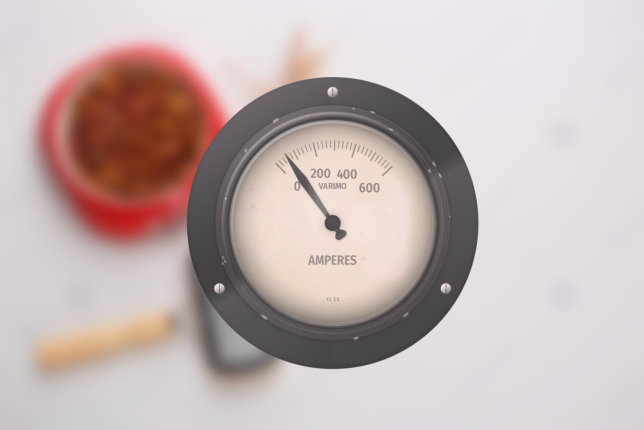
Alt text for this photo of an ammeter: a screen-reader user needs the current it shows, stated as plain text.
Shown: 60 A
